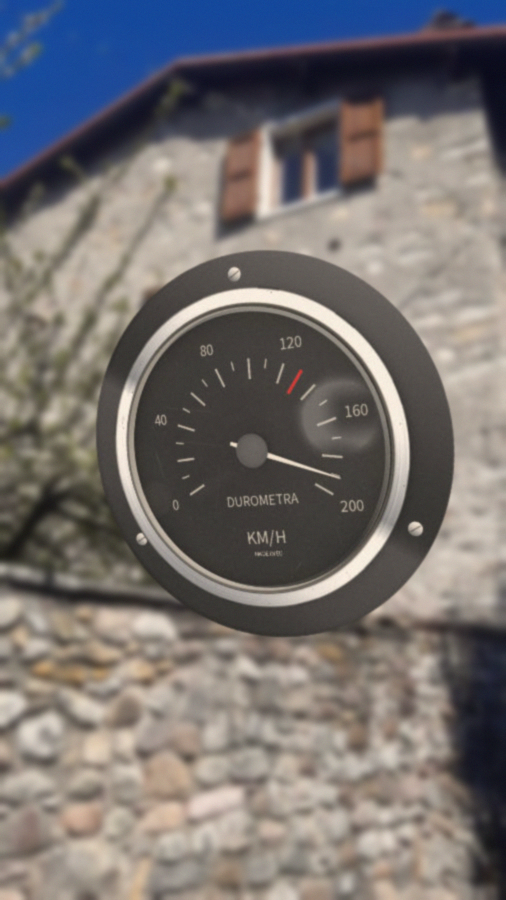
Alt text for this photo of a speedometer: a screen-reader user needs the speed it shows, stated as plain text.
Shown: 190 km/h
